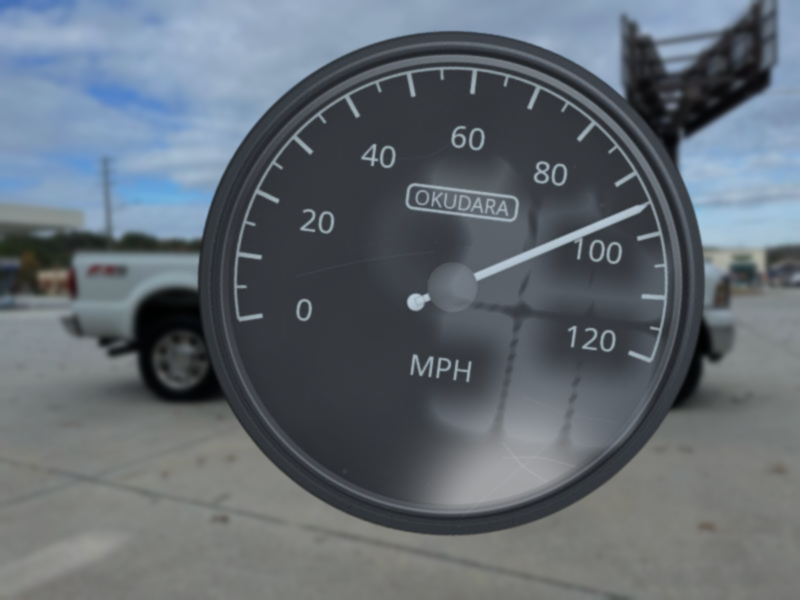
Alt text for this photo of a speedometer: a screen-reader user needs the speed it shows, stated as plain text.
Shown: 95 mph
